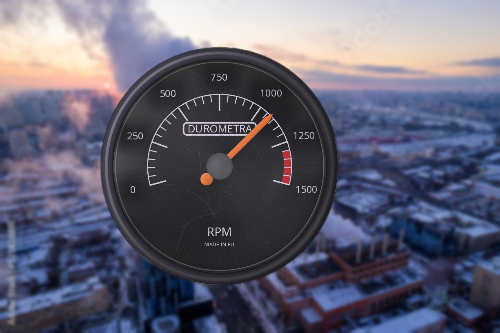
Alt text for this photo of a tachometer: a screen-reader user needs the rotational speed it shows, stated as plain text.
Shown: 1075 rpm
